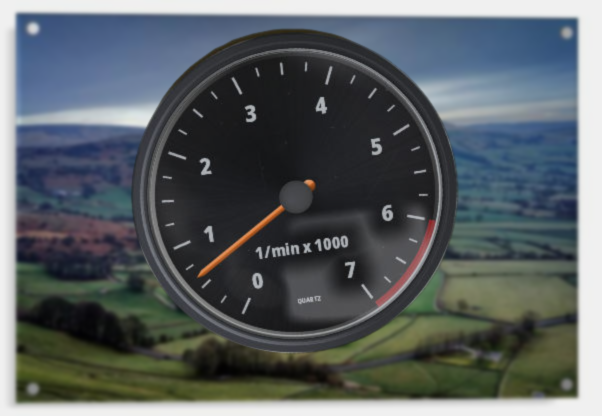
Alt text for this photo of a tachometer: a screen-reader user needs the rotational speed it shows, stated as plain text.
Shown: 625 rpm
